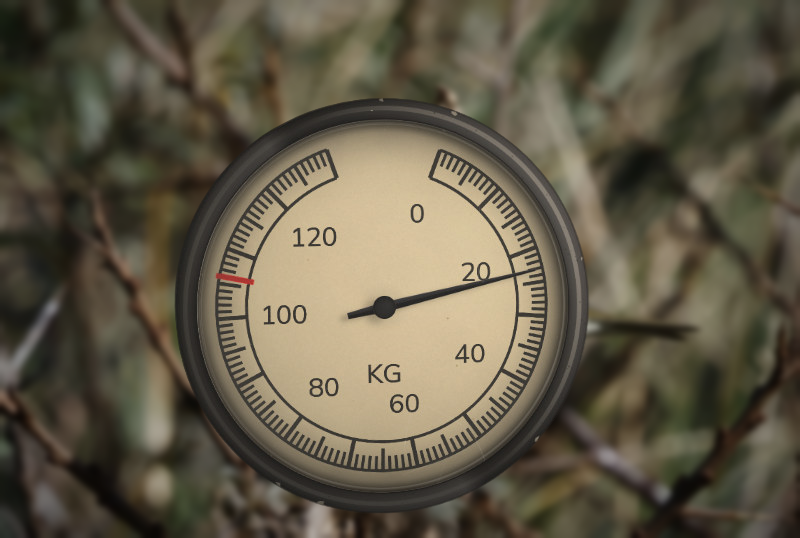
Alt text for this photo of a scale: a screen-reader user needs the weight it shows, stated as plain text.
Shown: 23 kg
